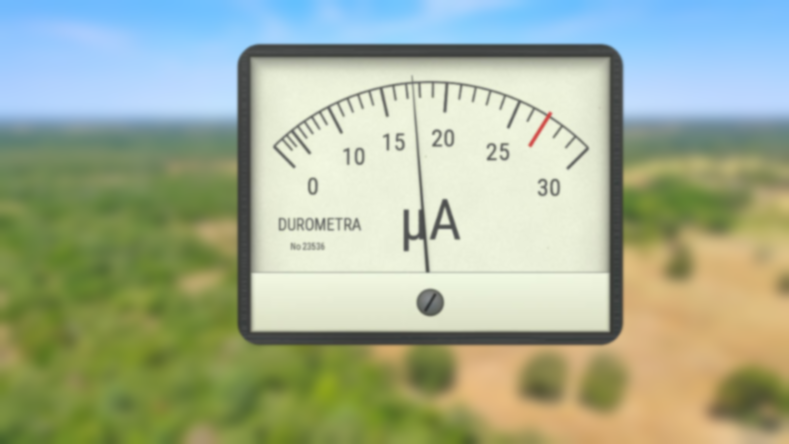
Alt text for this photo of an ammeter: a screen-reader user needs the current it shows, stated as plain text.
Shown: 17.5 µA
